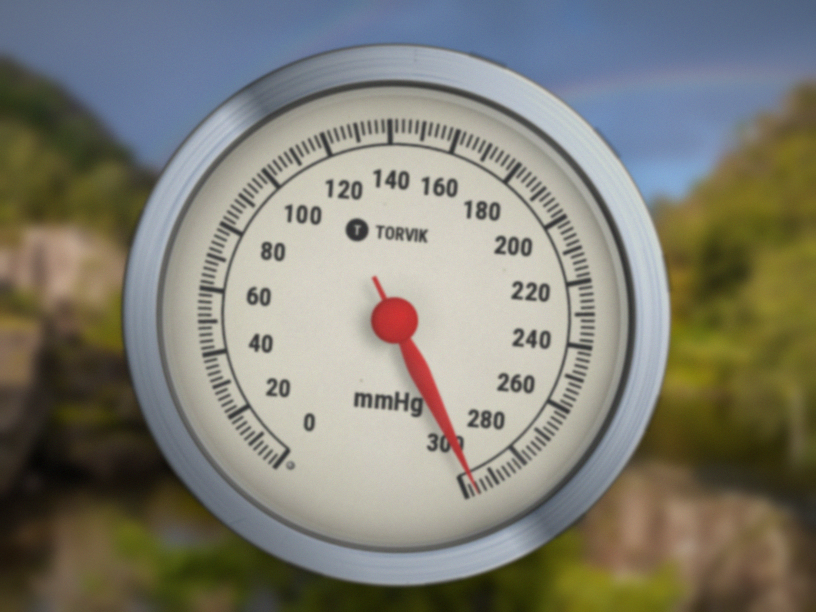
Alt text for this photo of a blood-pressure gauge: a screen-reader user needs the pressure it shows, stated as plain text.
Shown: 296 mmHg
